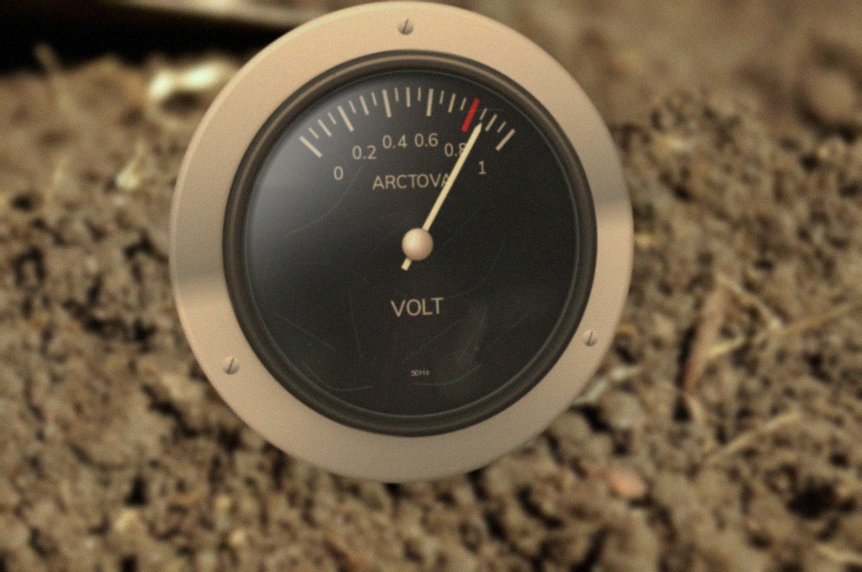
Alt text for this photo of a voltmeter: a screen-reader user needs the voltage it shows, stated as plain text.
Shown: 0.85 V
